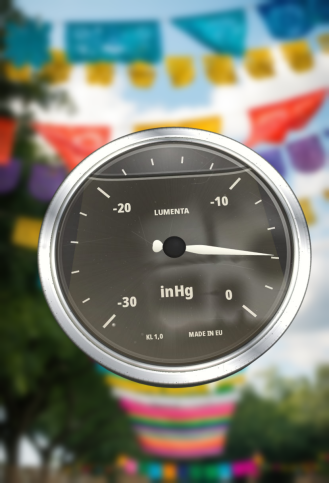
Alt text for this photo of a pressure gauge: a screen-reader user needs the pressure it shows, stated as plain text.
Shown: -4 inHg
